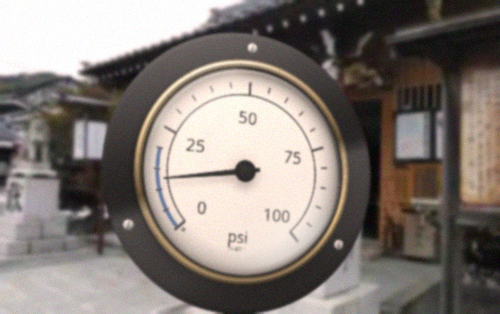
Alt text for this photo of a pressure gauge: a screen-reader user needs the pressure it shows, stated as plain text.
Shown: 12.5 psi
